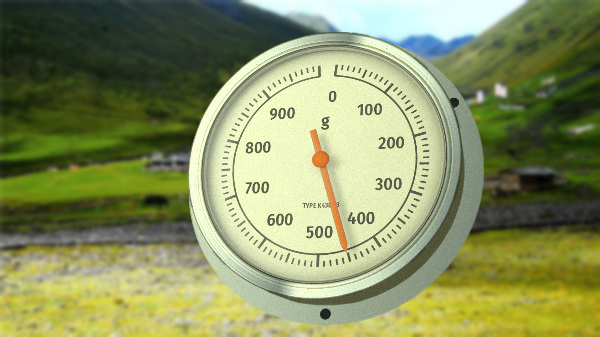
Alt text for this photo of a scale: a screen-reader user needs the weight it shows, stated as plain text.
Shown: 450 g
